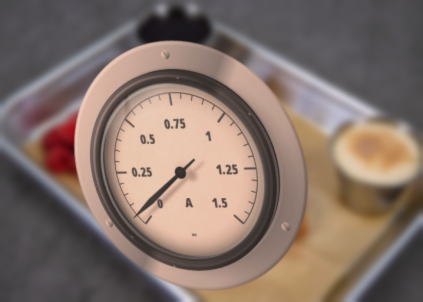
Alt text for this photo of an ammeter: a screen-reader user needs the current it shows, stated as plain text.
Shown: 0.05 A
